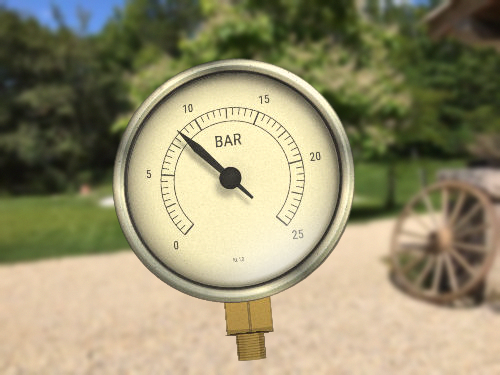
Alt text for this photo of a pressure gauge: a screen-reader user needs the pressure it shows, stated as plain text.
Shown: 8.5 bar
